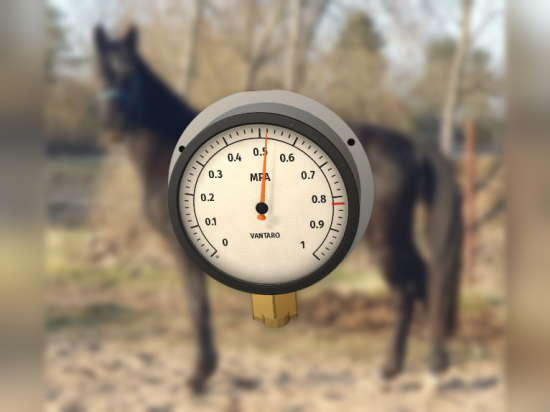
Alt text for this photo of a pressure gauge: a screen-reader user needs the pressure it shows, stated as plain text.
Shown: 0.52 MPa
